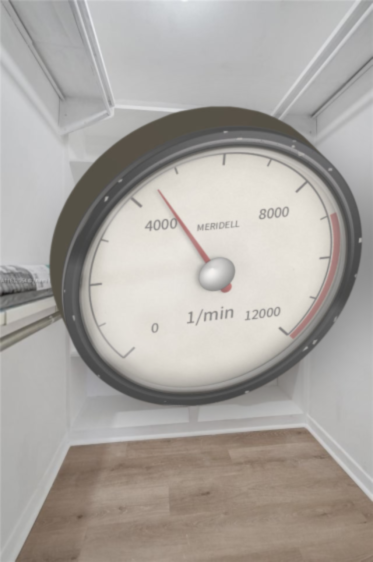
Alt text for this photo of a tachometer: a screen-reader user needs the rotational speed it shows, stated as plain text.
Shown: 4500 rpm
